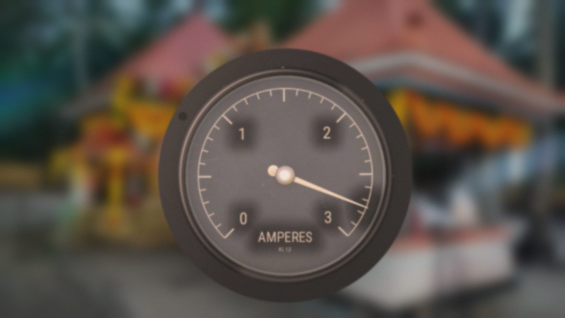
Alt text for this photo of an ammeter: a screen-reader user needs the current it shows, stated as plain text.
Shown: 2.75 A
